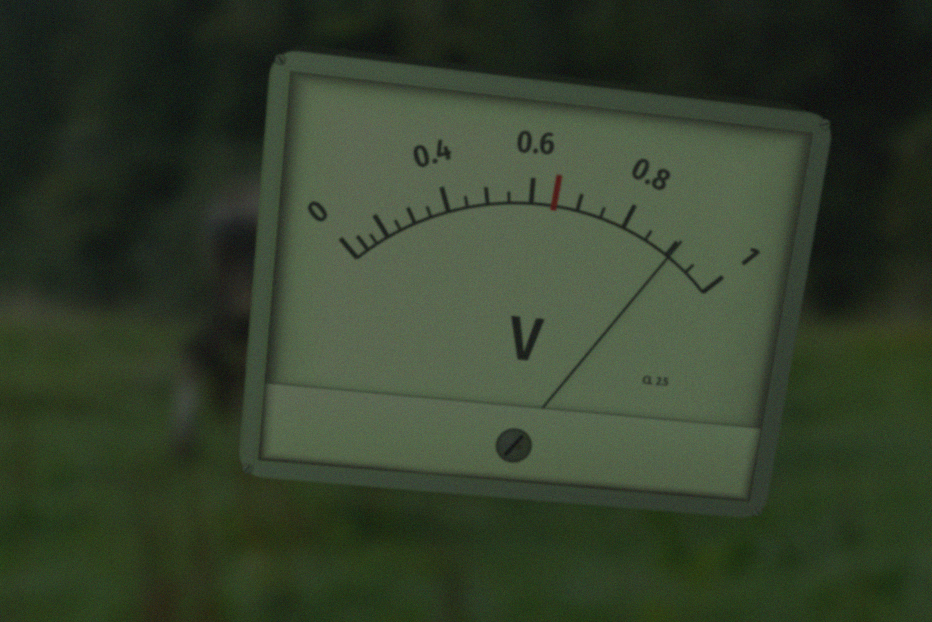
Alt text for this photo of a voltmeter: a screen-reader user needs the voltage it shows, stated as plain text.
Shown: 0.9 V
